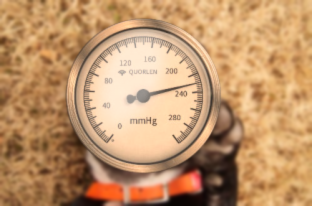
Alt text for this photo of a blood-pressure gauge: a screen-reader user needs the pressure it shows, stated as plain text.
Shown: 230 mmHg
